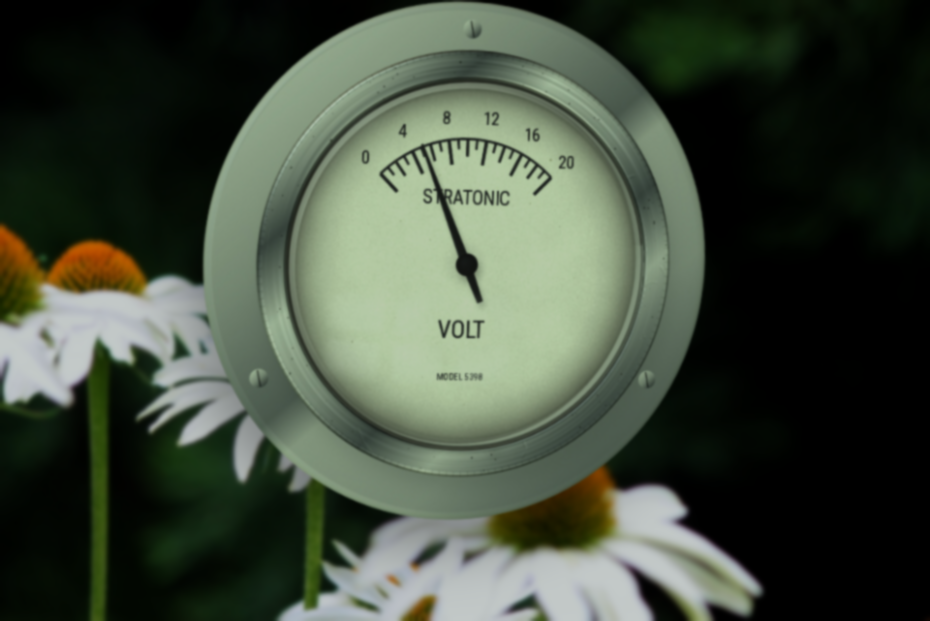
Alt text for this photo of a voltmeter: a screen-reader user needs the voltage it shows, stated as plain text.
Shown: 5 V
